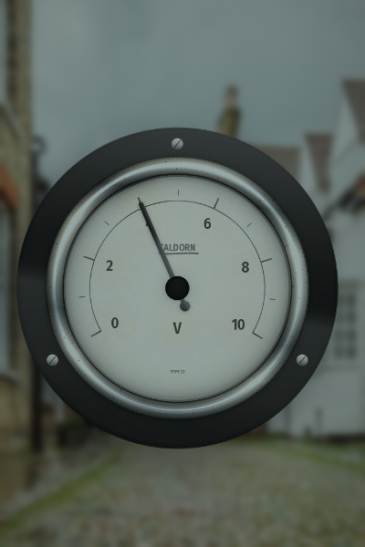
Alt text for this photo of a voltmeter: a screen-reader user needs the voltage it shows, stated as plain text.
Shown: 4 V
